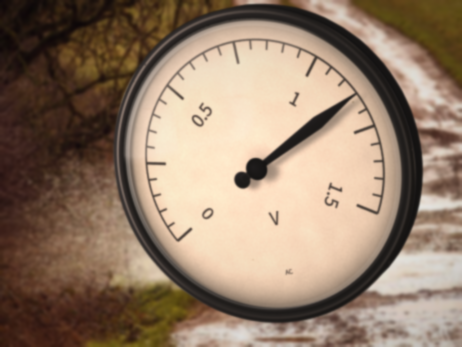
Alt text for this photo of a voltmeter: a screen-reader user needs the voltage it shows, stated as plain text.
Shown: 1.15 V
